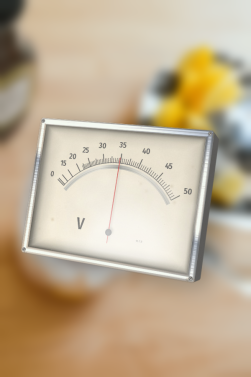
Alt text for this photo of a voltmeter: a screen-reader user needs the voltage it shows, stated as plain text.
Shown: 35 V
